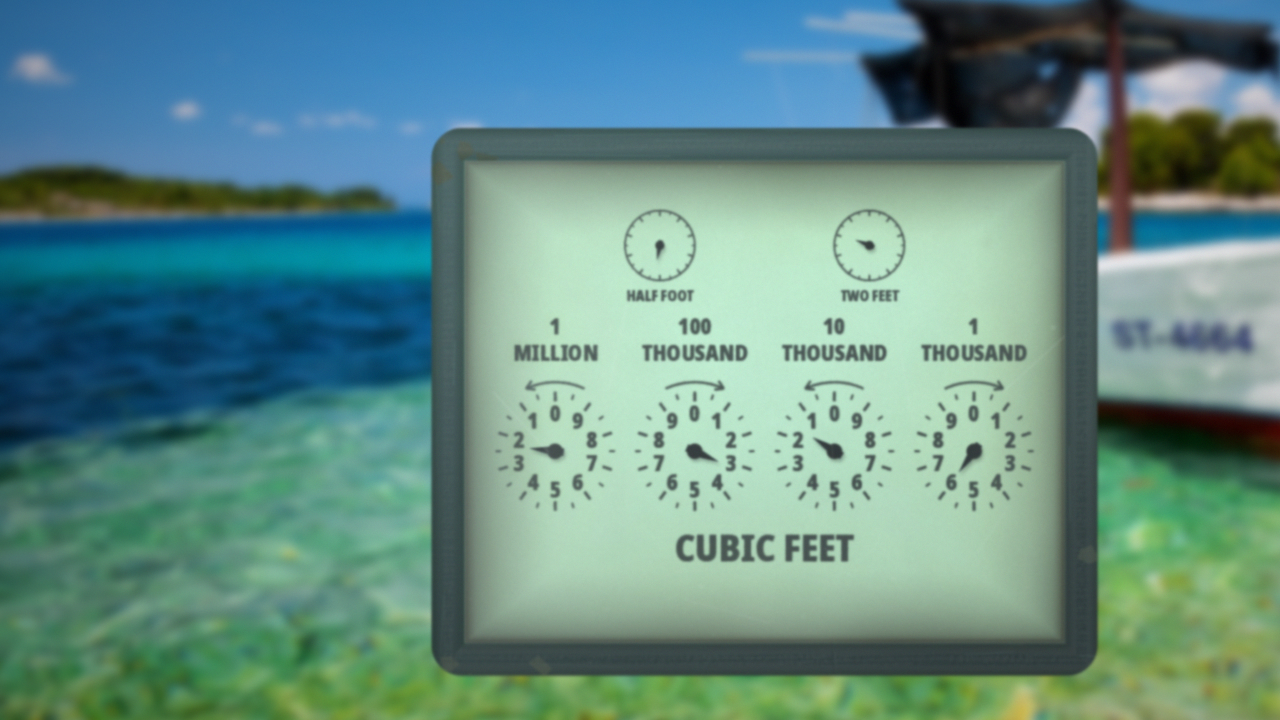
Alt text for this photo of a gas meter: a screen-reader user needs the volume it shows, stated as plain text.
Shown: 231600 ft³
